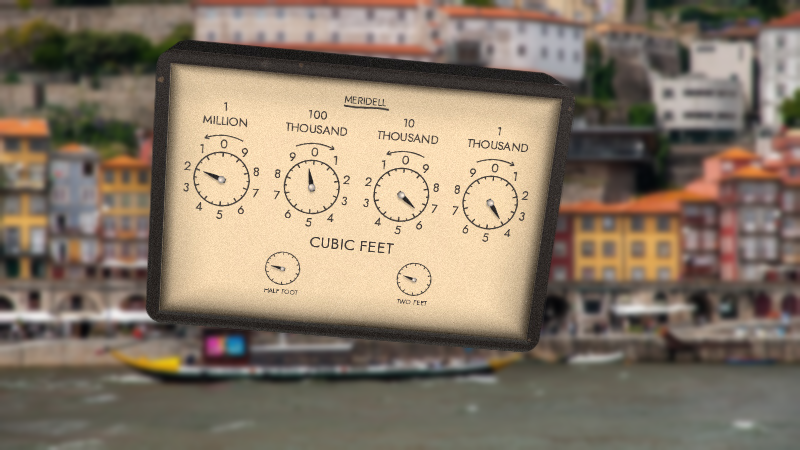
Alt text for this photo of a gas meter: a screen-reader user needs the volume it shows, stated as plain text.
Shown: 196400 ft³
